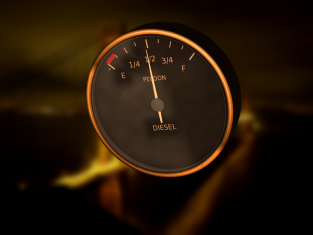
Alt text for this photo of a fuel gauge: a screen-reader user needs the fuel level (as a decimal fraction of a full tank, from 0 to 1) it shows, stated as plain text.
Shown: 0.5
